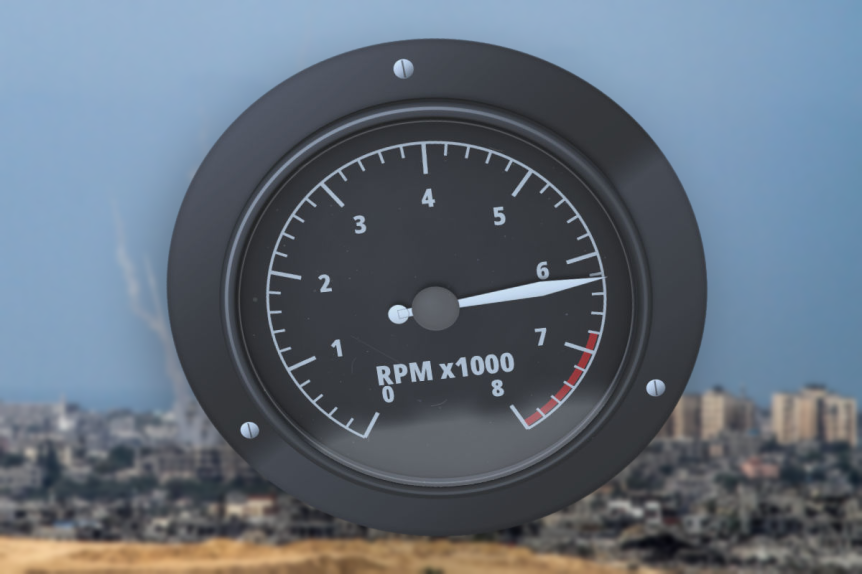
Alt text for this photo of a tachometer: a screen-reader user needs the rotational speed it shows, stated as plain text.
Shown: 6200 rpm
